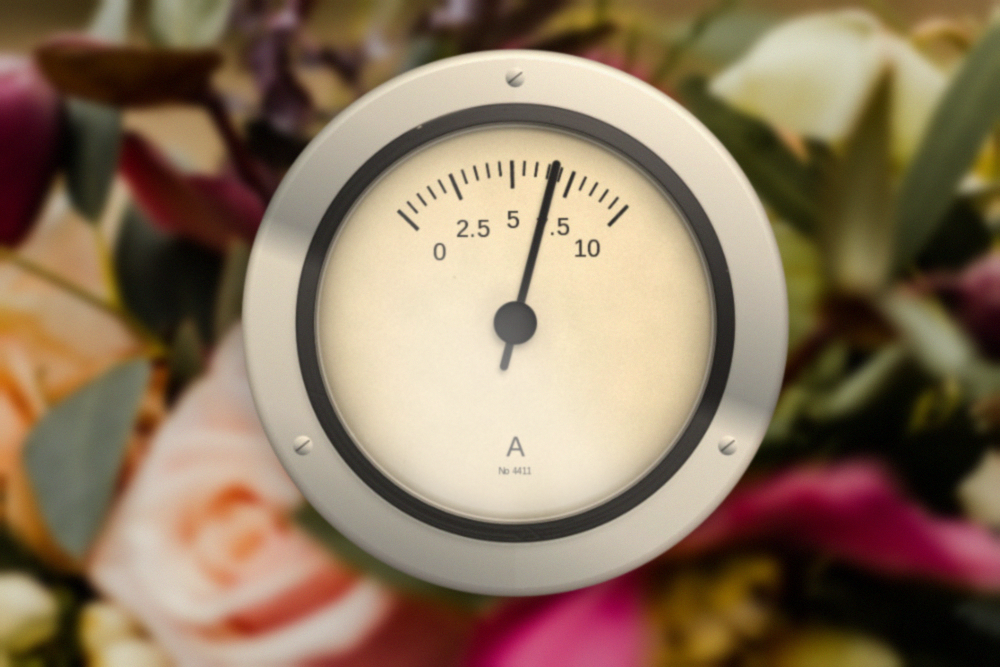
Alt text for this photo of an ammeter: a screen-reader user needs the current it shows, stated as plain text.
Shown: 6.75 A
